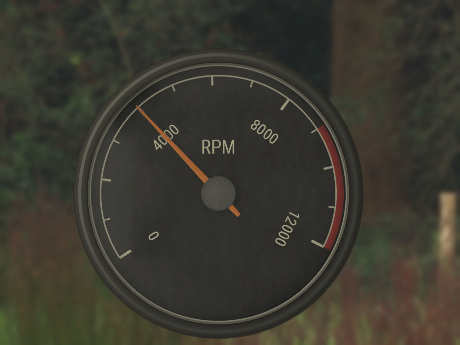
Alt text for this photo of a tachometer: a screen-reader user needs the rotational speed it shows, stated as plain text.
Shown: 4000 rpm
